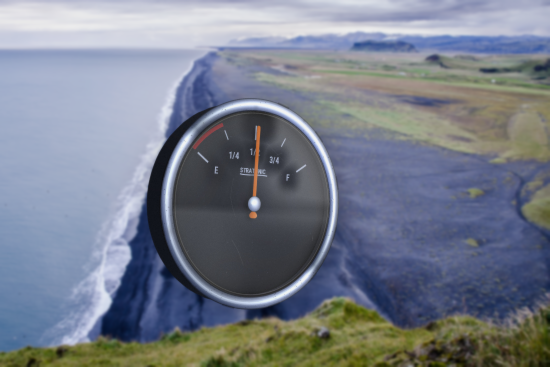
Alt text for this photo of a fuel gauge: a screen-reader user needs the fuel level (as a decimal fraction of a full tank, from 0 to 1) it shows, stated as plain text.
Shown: 0.5
